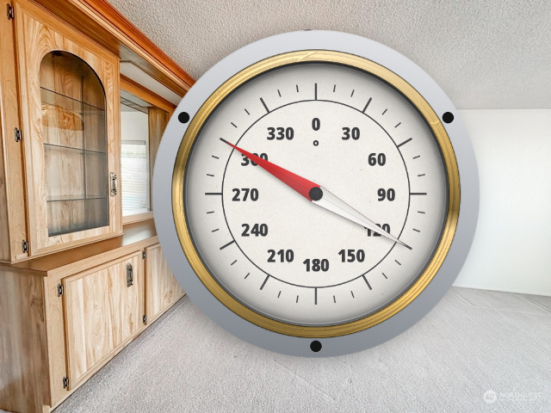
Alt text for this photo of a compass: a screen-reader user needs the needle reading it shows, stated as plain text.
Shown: 300 °
